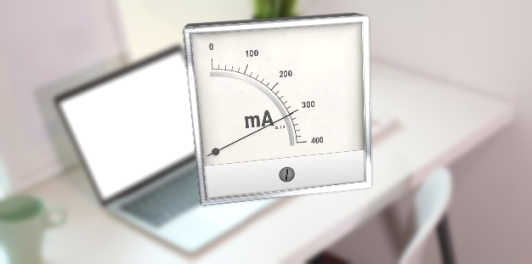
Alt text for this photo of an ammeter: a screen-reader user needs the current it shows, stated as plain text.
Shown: 300 mA
